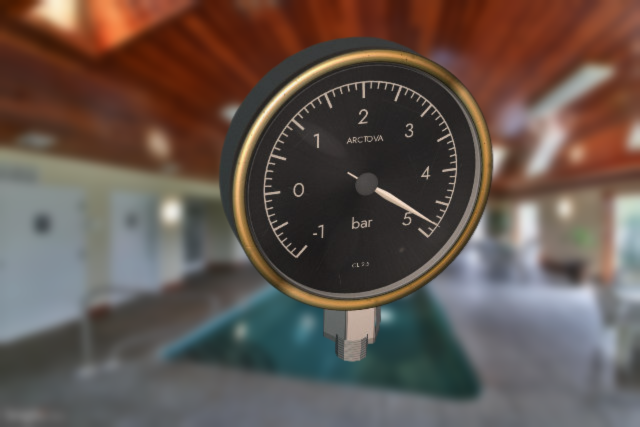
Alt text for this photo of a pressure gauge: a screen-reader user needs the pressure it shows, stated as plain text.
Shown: 4.8 bar
